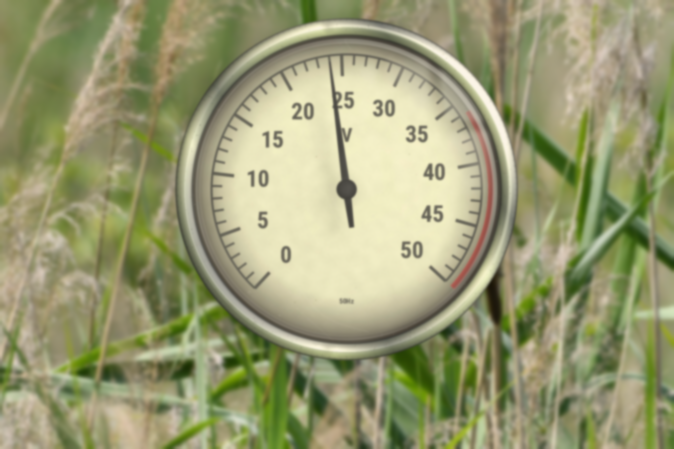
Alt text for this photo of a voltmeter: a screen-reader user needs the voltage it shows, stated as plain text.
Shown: 24 V
